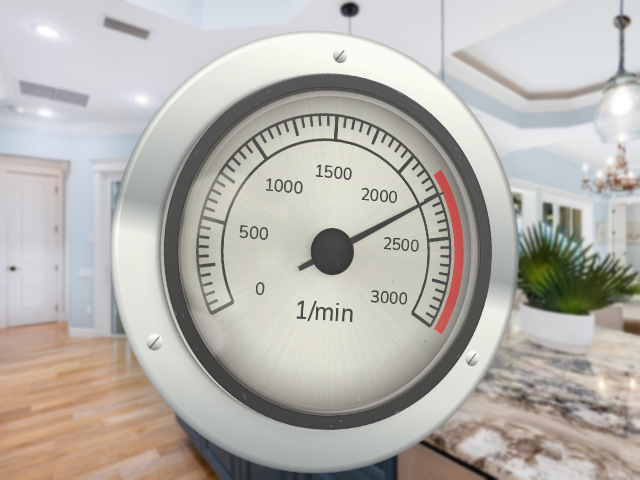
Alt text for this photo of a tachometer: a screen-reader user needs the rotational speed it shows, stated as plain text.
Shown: 2250 rpm
